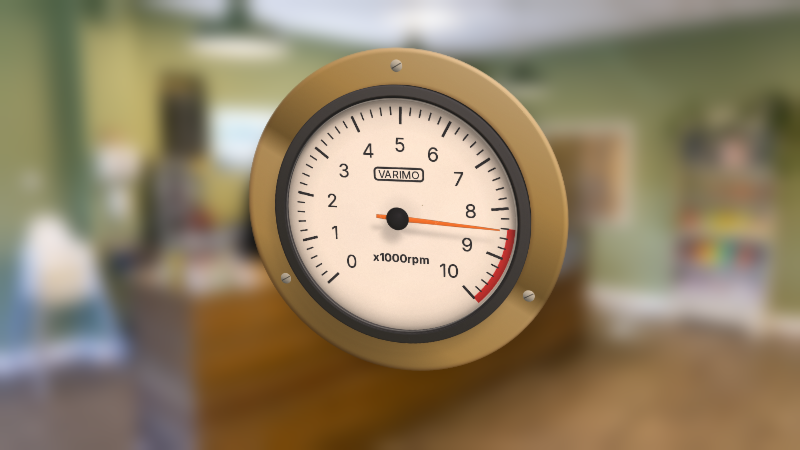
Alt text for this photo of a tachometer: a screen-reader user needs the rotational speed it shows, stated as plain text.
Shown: 8400 rpm
